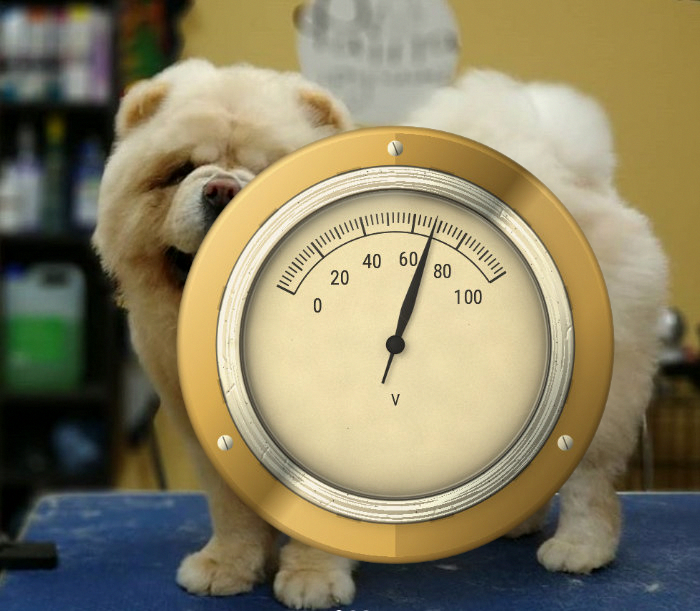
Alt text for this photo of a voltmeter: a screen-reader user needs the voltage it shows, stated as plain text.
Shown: 68 V
